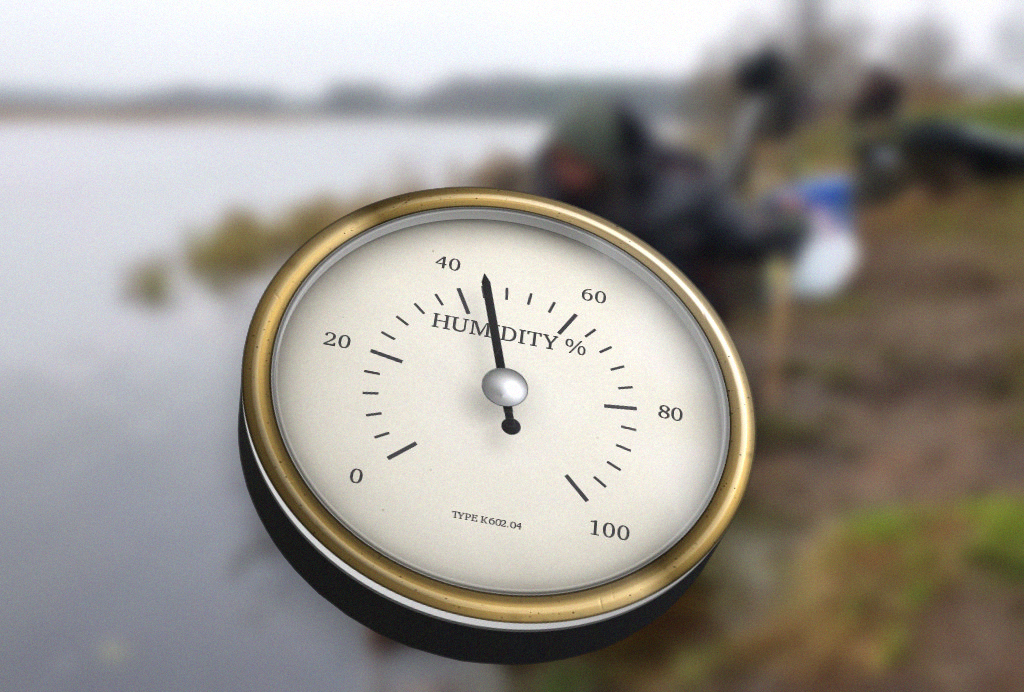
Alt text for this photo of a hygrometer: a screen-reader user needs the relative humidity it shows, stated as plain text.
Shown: 44 %
